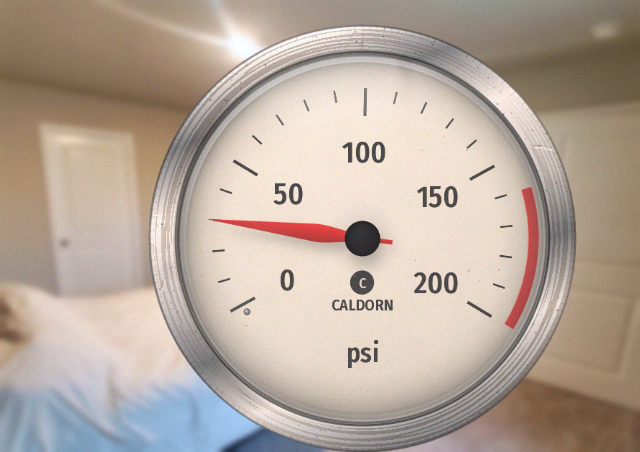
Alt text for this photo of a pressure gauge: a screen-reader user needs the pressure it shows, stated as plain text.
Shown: 30 psi
